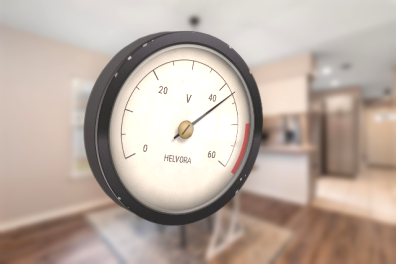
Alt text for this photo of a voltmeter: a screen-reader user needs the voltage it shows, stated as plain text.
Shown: 42.5 V
